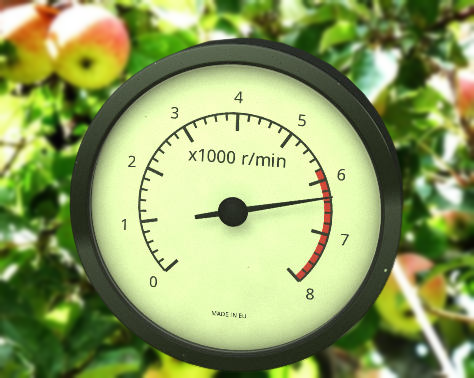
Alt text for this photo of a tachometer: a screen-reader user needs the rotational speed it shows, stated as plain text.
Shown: 6300 rpm
